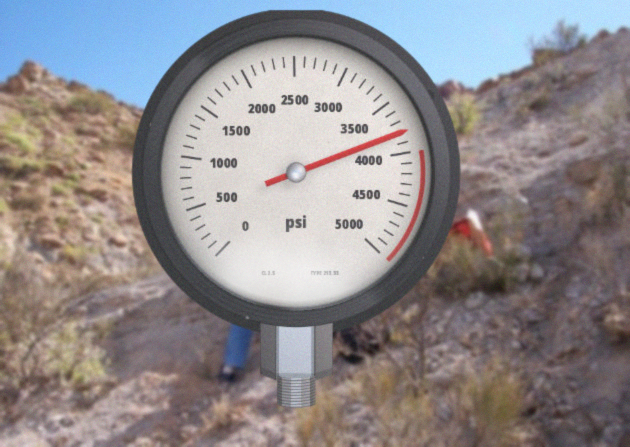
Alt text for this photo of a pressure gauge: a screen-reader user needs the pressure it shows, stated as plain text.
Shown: 3800 psi
